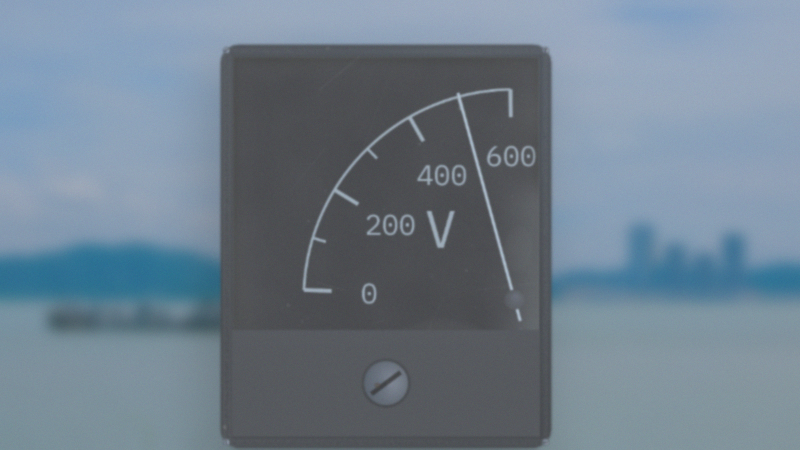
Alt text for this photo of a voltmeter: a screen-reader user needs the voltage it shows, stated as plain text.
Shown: 500 V
